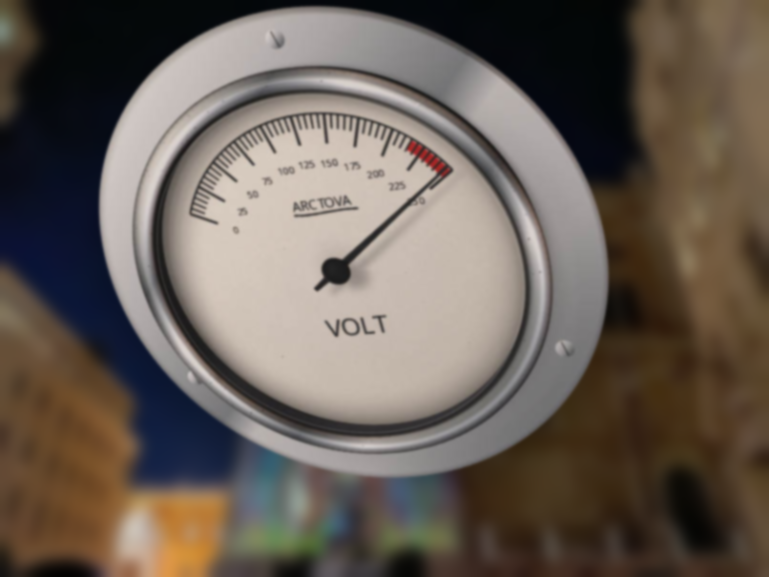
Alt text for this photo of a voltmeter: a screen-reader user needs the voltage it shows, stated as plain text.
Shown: 245 V
